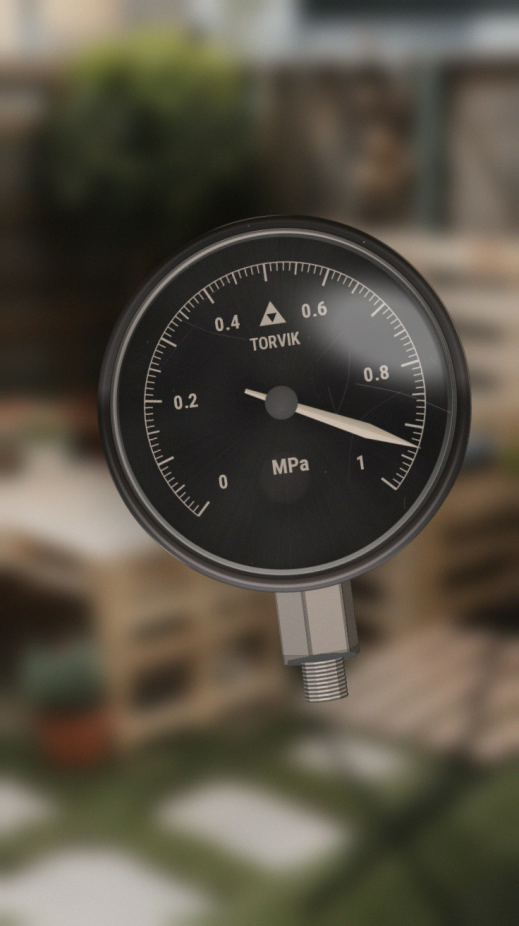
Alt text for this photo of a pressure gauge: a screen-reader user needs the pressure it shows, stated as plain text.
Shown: 0.93 MPa
